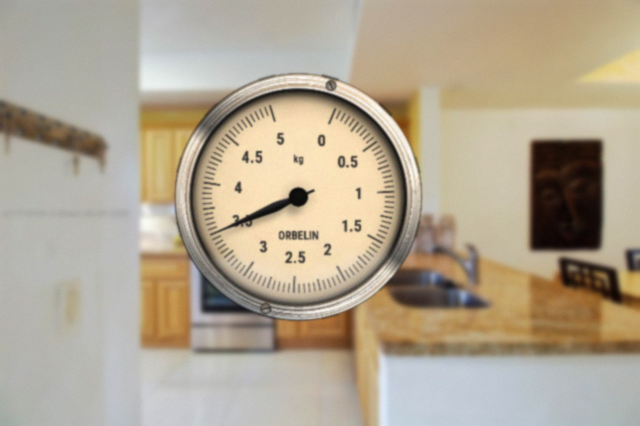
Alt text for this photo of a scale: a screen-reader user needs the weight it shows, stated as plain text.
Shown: 3.5 kg
